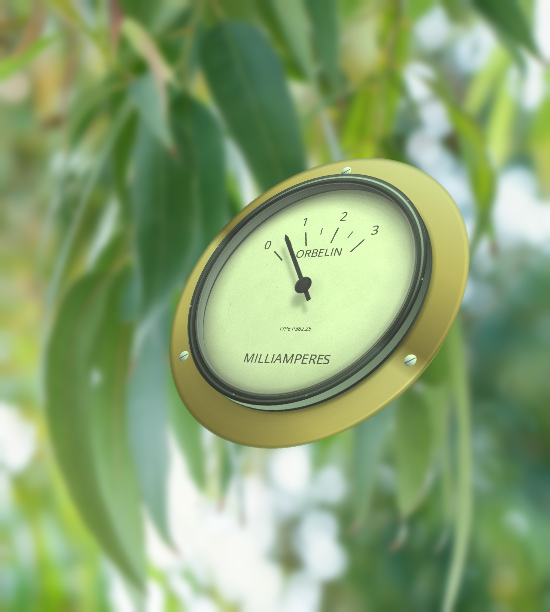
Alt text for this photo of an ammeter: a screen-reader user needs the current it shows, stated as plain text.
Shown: 0.5 mA
